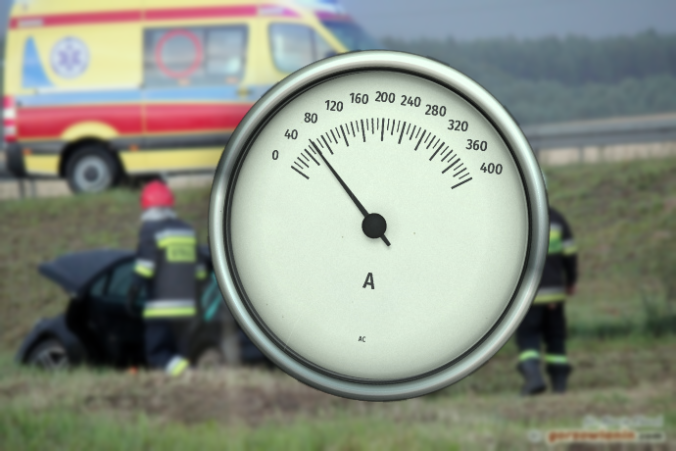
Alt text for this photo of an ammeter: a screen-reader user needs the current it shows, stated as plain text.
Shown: 60 A
